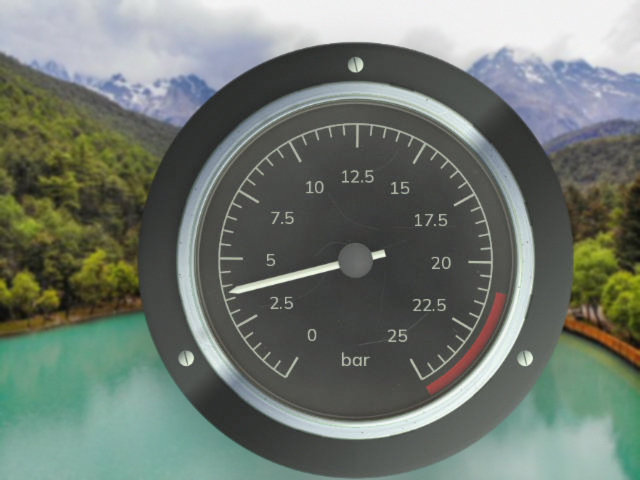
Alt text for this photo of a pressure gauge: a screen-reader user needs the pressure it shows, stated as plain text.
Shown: 3.75 bar
